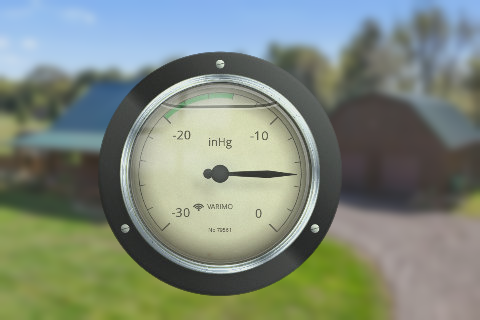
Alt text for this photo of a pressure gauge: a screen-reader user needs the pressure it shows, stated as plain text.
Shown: -5 inHg
